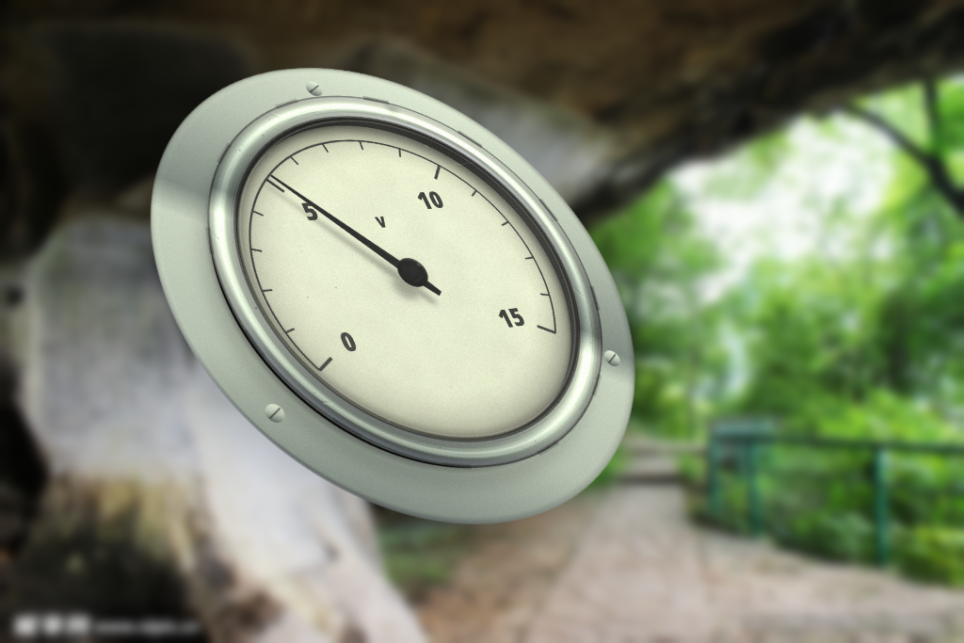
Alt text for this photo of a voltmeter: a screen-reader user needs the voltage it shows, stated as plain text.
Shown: 5 V
